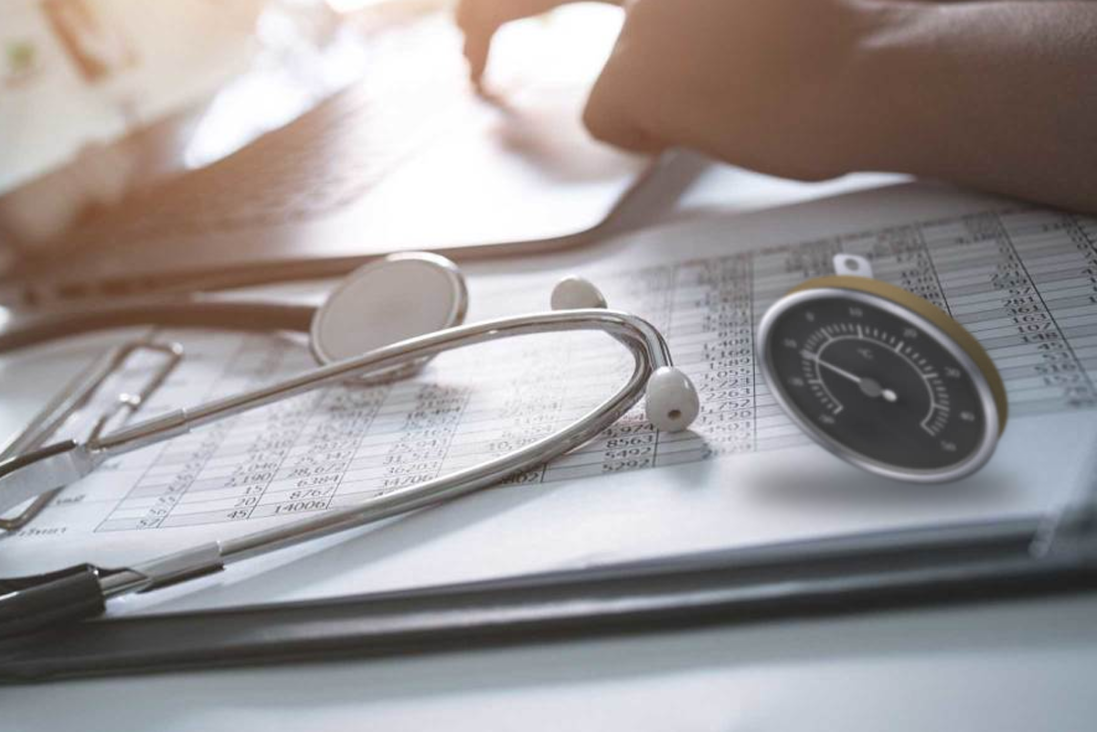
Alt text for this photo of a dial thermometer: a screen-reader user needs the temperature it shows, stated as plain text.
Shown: -10 °C
